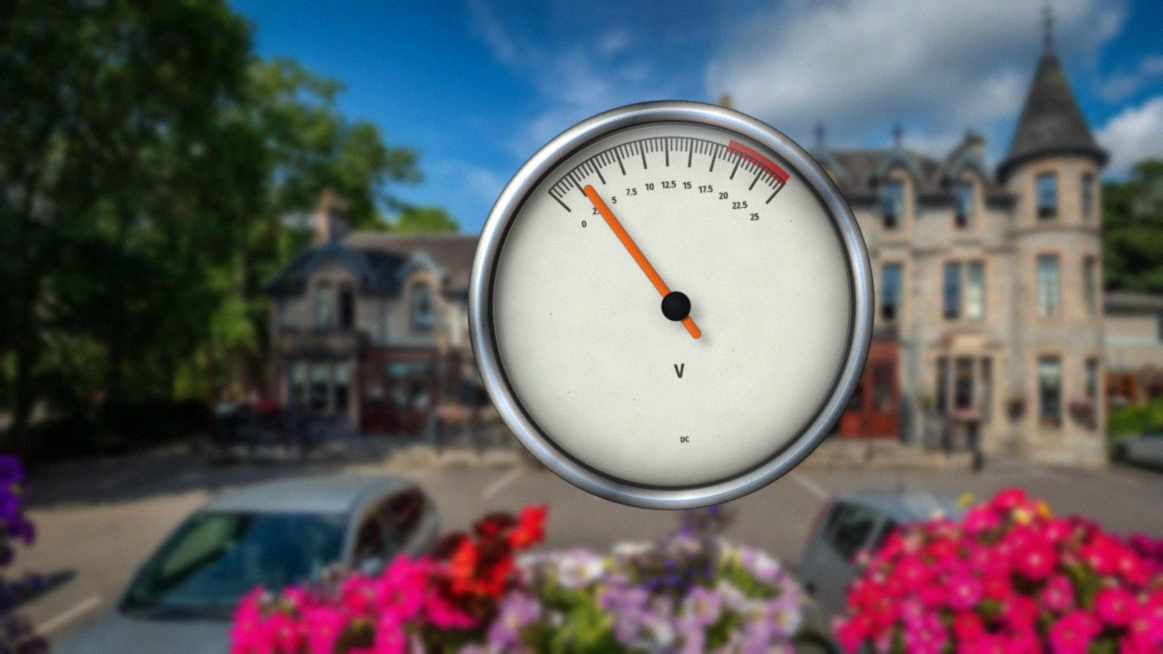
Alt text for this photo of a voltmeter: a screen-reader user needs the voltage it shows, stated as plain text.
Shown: 3 V
